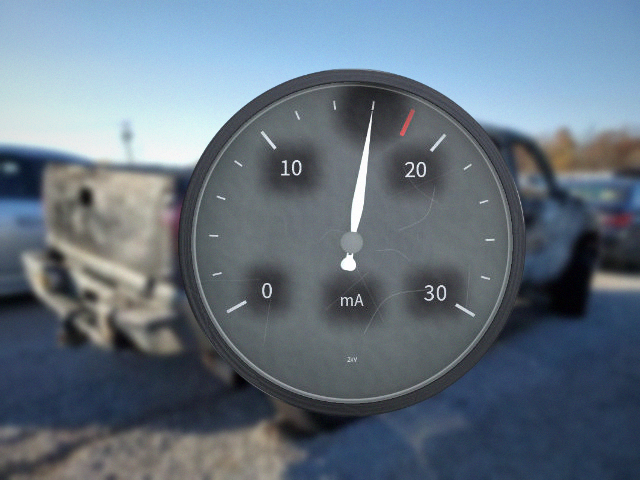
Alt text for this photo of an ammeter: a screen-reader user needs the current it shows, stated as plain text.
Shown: 16 mA
